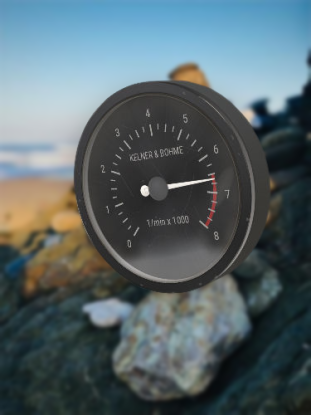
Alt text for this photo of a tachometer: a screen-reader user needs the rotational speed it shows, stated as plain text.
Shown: 6625 rpm
